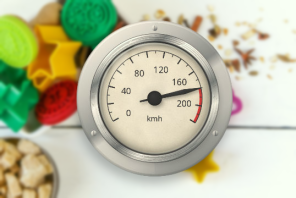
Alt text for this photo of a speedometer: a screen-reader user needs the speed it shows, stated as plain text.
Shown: 180 km/h
